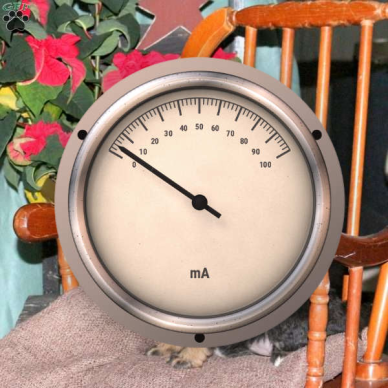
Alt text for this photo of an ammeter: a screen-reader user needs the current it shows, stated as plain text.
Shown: 4 mA
